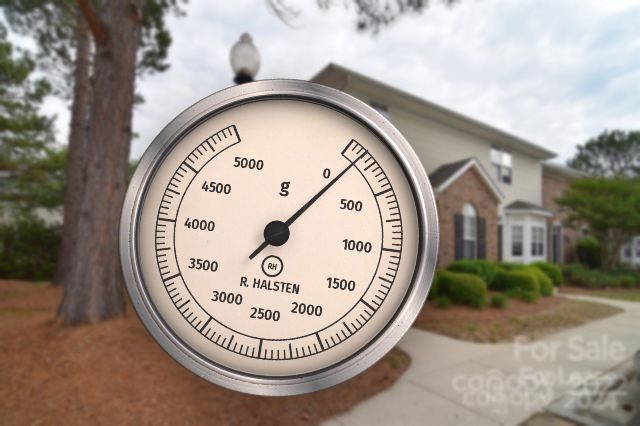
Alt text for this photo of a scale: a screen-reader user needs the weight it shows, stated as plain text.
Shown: 150 g
